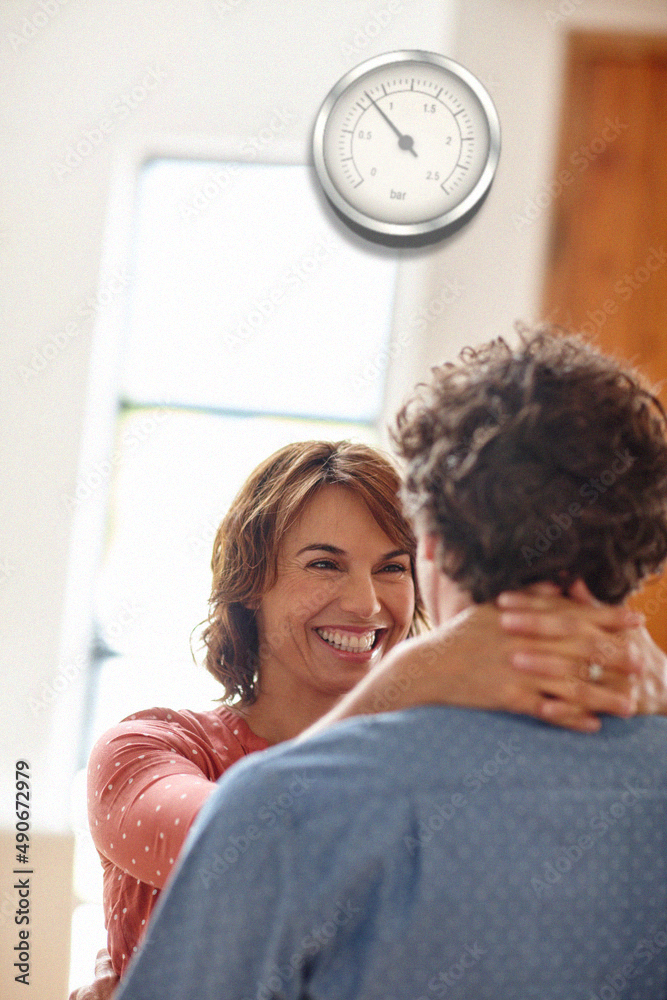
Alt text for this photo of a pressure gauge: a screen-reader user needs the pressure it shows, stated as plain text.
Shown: 0.85 bar
